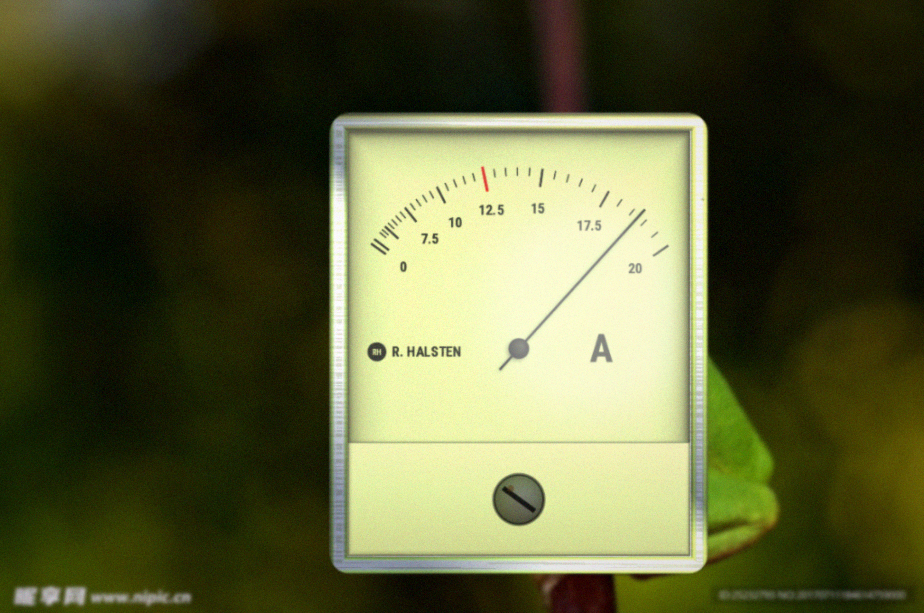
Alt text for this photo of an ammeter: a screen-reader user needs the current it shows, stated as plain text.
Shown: 18.75 A
